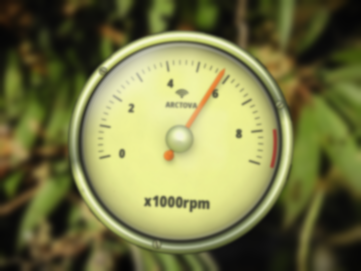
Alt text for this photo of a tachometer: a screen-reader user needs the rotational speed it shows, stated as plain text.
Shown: 5800 rpm
